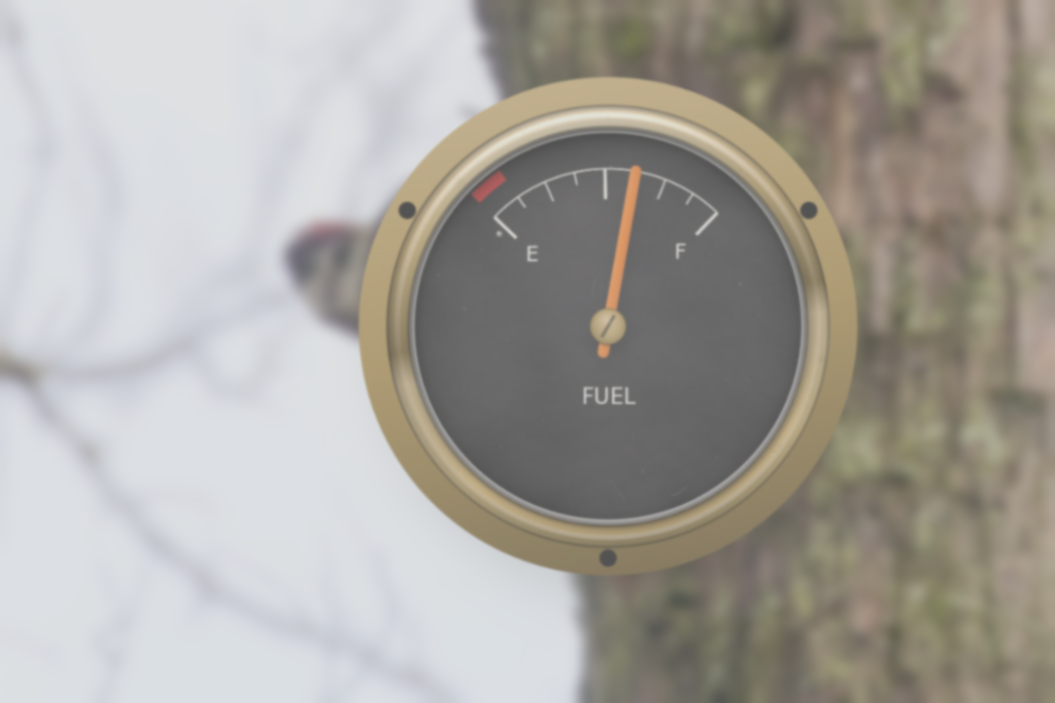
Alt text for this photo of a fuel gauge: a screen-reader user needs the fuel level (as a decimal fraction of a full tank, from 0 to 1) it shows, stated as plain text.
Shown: 0.625
